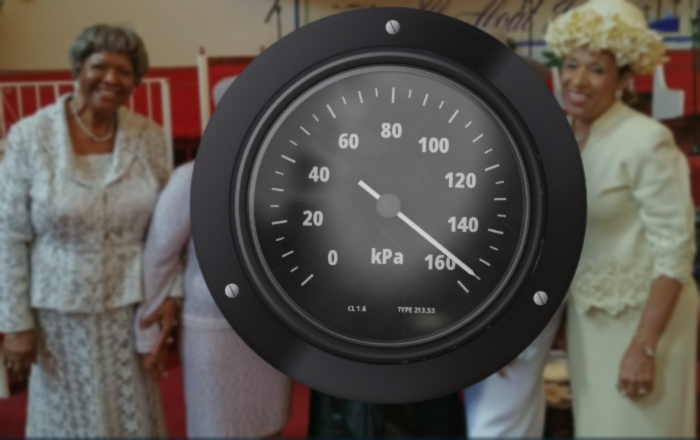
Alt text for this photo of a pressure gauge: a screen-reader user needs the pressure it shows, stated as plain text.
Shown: 155 kPa
